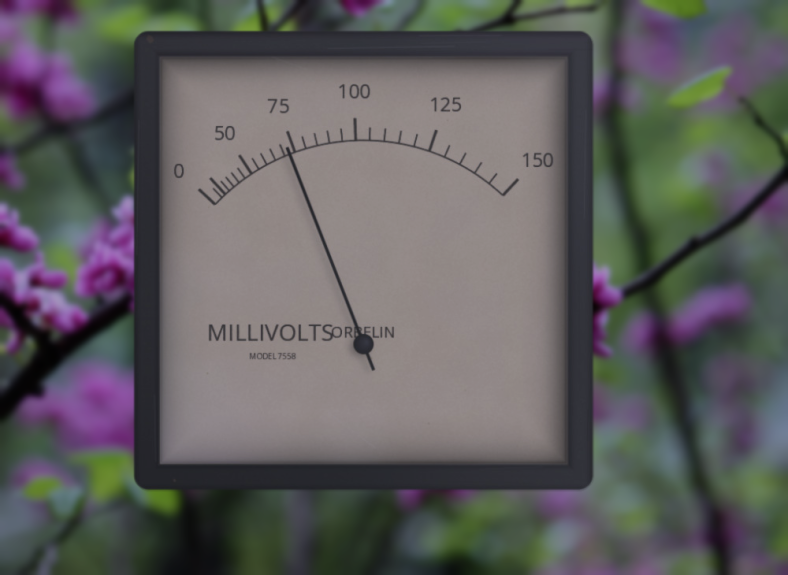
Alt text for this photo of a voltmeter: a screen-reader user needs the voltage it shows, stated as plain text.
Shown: 72.5 mV
